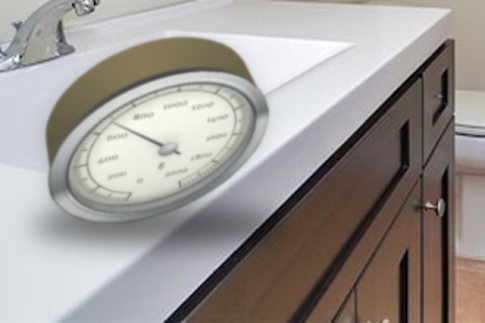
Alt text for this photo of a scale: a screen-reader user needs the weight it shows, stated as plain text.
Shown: 700 g
